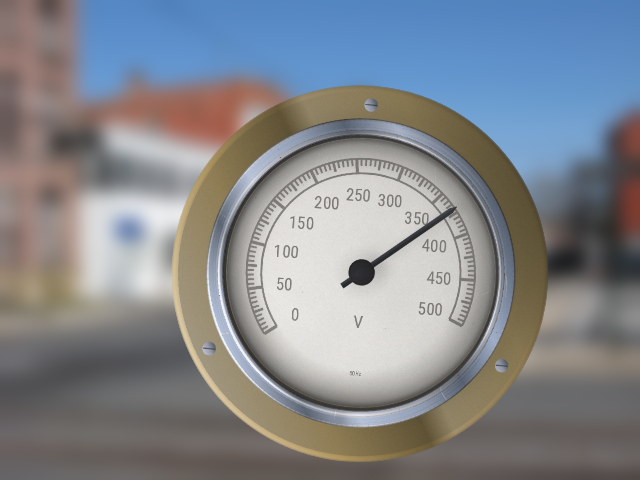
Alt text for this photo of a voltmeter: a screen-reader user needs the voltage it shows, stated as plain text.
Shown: 370 V
